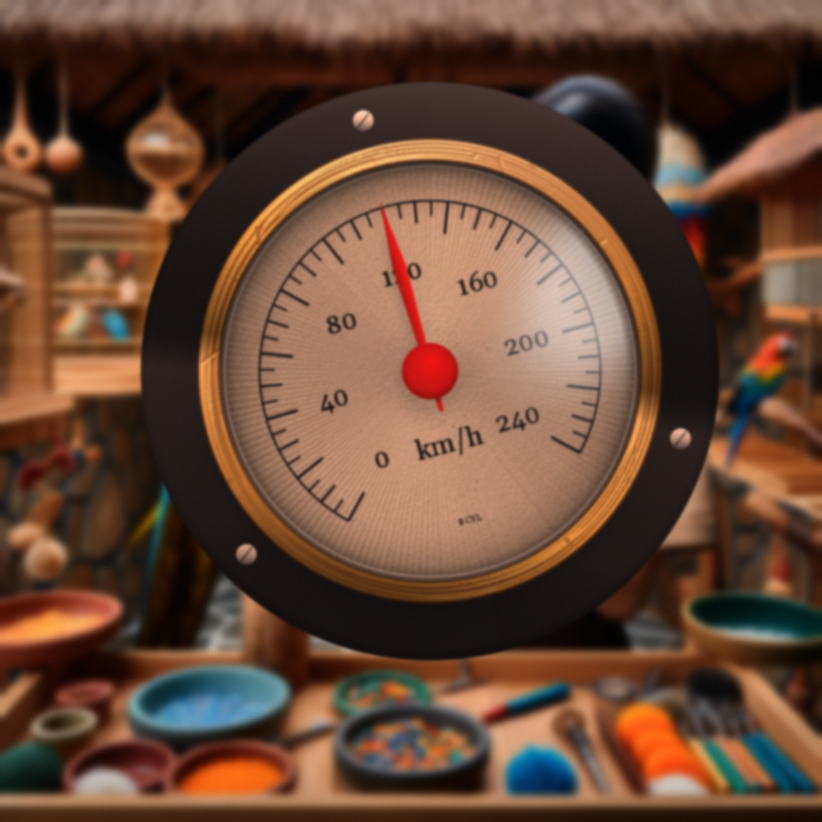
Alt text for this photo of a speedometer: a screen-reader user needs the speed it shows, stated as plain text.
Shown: 120 km/h
